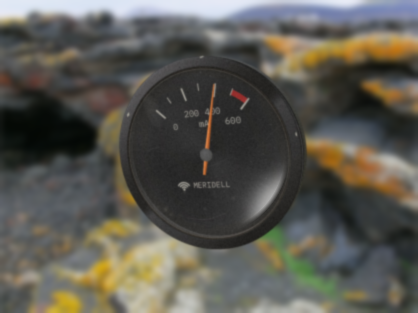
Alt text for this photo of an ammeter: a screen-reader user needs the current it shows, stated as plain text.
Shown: 400 mA
